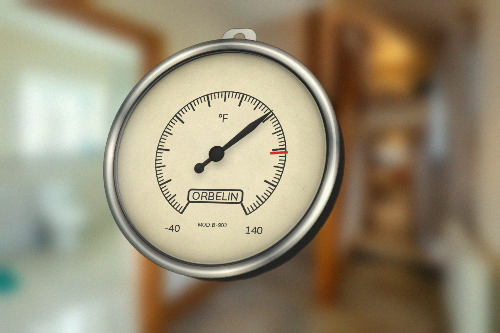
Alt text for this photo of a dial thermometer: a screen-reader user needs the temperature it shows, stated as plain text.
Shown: 80 °F
